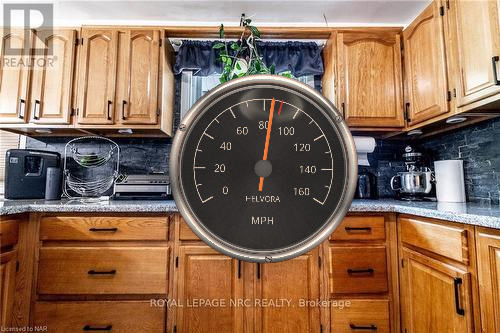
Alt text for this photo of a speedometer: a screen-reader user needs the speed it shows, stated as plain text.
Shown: 85 mph
